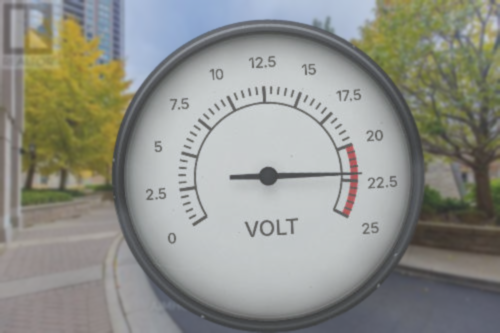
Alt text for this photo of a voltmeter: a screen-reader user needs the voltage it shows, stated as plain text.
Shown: 22 V
